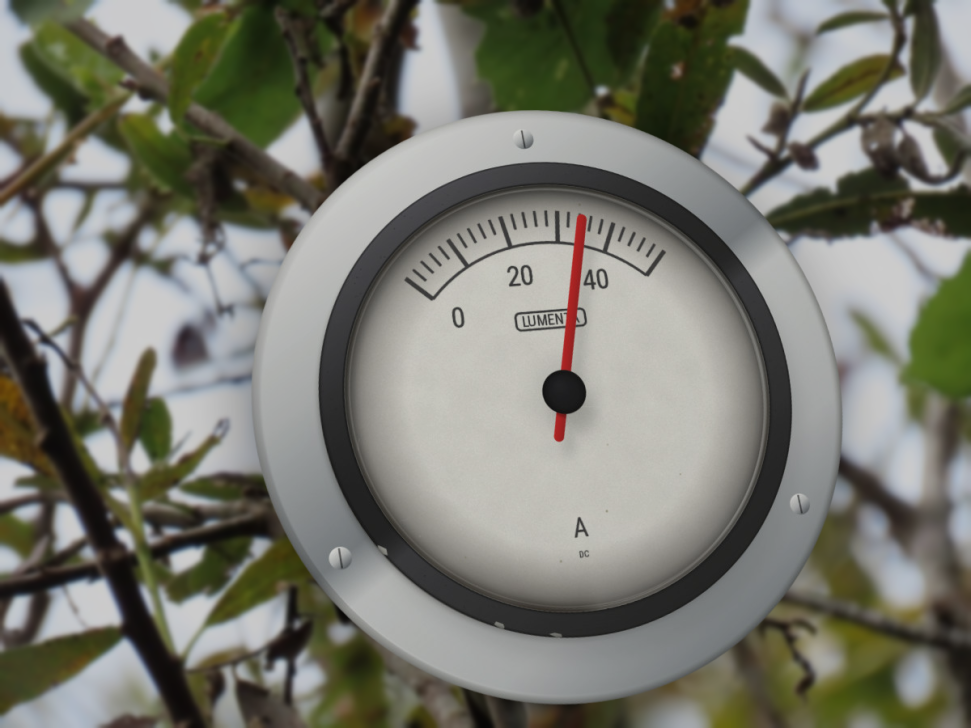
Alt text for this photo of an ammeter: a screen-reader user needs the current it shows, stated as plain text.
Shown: 34 A
